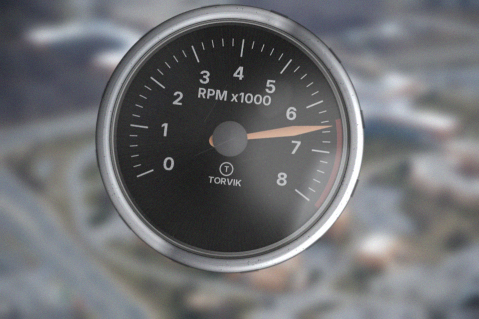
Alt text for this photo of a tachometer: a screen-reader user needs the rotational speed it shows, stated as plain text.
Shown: 6500 rpm
